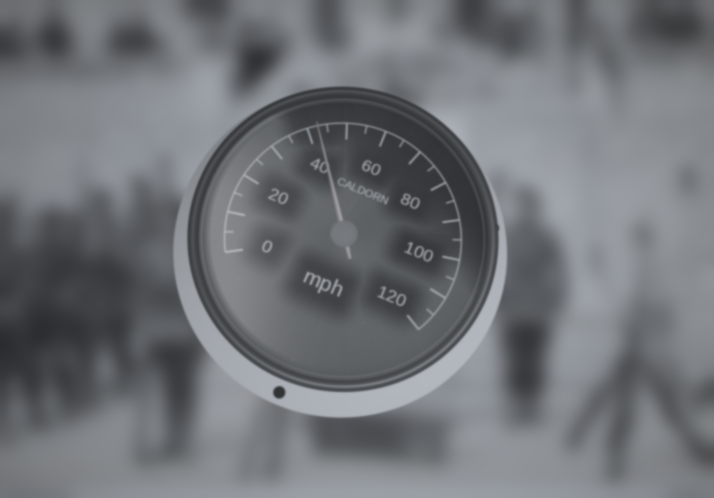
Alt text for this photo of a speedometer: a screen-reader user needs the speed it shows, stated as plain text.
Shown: 42.5 mph
